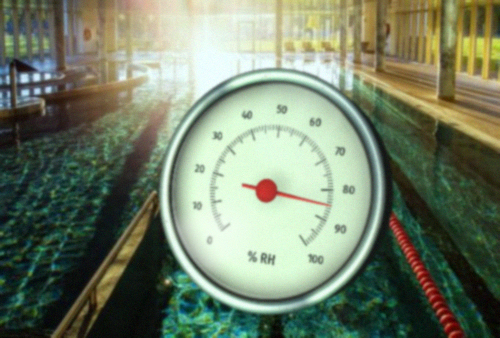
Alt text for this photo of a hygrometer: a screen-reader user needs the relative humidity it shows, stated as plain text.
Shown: 85 %
